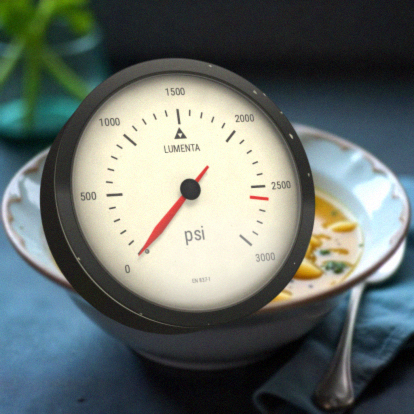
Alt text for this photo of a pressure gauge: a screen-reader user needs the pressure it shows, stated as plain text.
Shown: 0 psi
